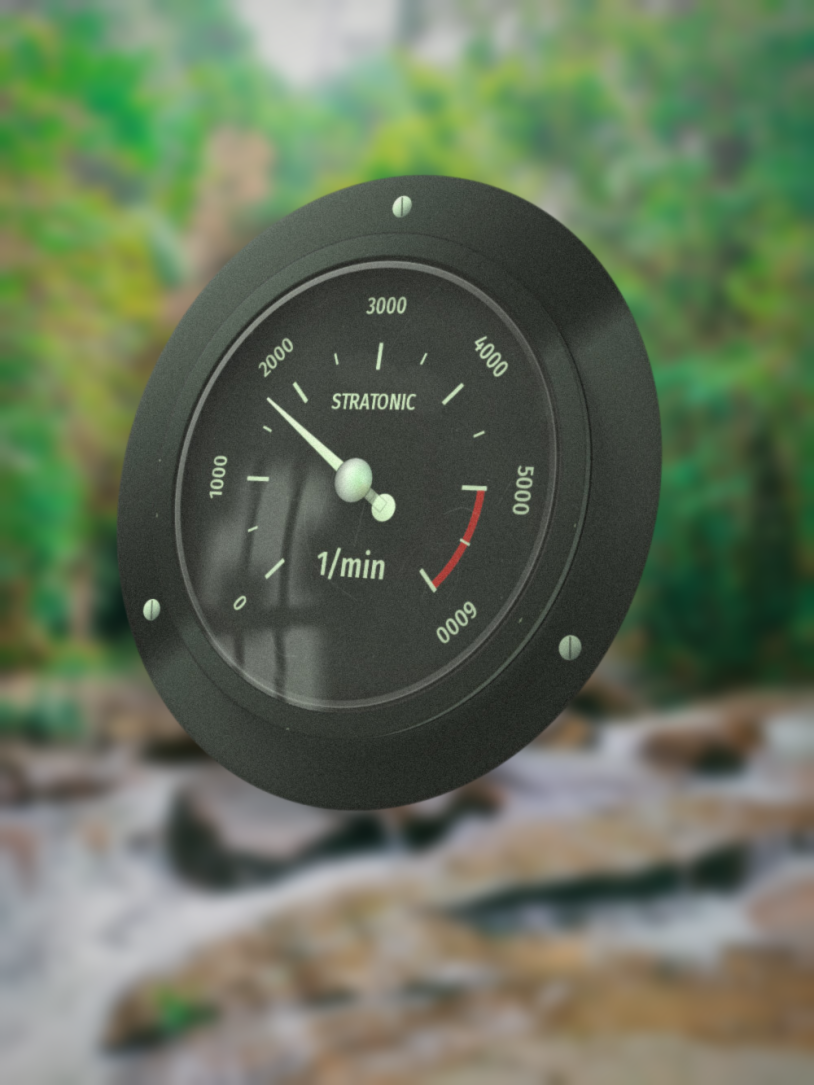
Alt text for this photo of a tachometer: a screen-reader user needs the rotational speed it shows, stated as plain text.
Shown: 1750 rpm
